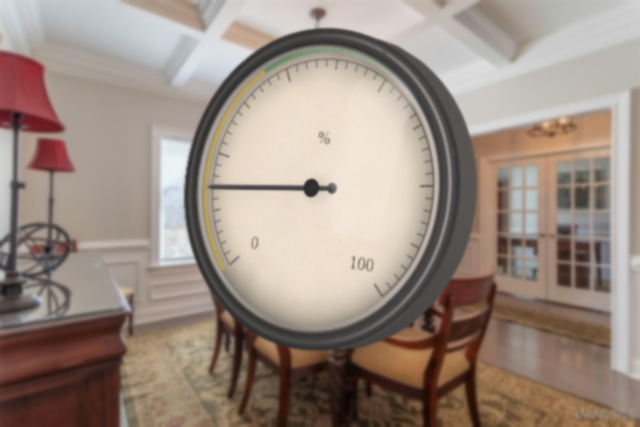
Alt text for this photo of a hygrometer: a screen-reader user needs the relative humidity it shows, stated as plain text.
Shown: 14 %
